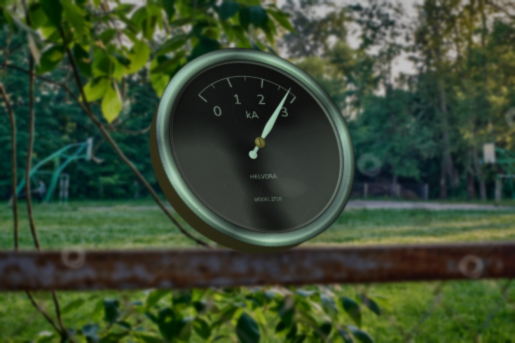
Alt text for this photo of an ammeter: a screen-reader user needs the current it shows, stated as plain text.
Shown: 2.75 kA
